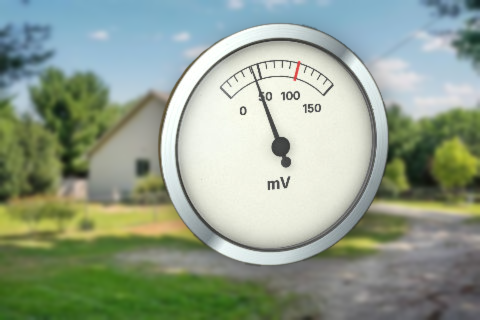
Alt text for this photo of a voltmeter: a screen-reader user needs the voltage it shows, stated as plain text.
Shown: 40 mV
